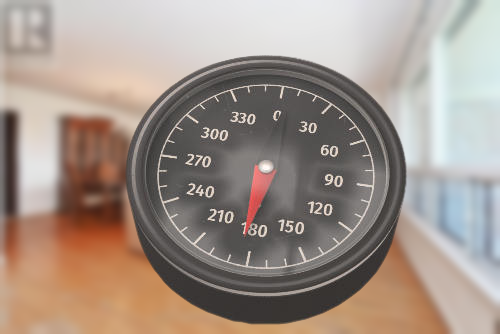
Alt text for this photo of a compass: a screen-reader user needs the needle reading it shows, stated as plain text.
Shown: 185 °
